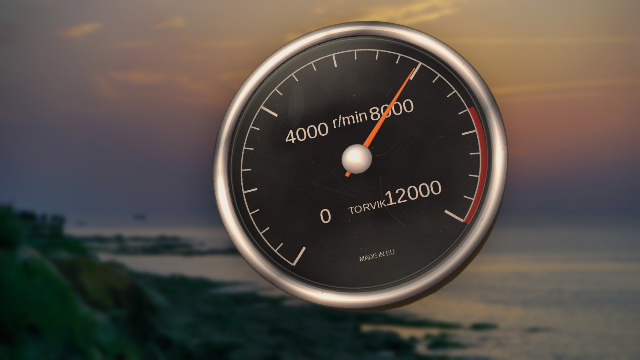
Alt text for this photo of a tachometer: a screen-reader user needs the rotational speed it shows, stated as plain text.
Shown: 8000 rpm
